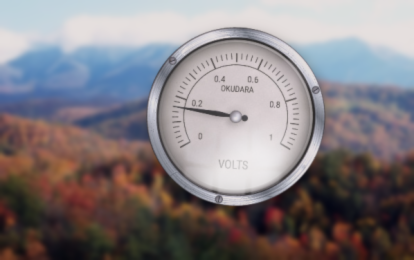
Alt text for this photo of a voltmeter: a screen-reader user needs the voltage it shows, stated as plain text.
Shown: 0.16 V
